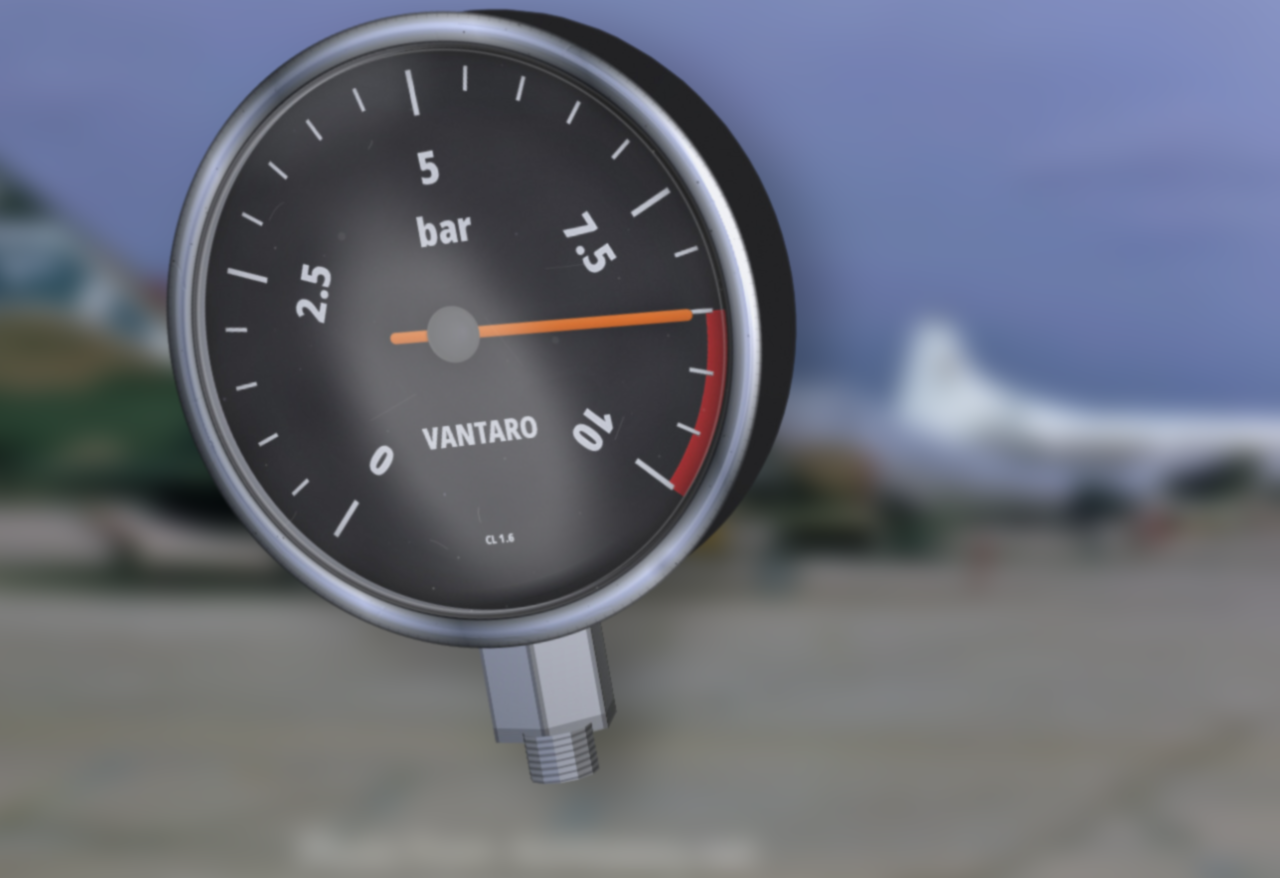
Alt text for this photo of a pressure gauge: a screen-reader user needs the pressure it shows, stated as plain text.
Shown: 8.5 bar
